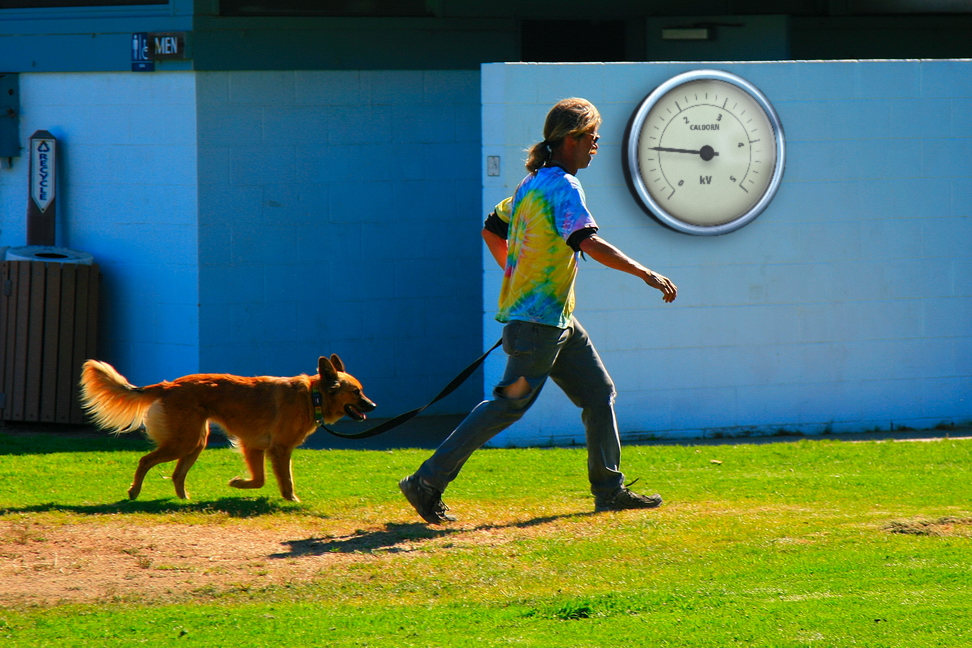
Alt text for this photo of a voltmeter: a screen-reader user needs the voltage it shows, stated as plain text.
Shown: 1 kV
